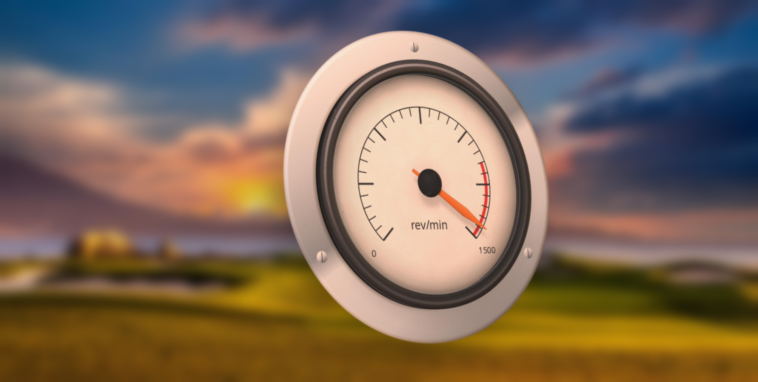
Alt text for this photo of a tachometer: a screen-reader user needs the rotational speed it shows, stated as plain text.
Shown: 1450 rpm
